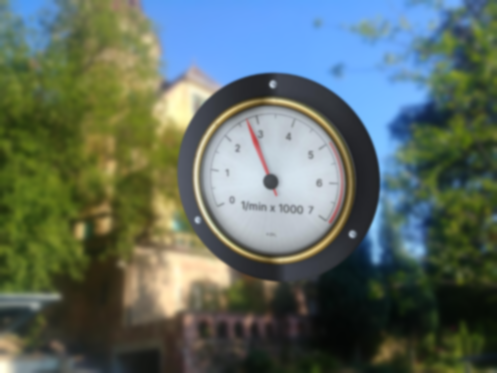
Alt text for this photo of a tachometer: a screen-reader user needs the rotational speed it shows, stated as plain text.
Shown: 2750 rpm
